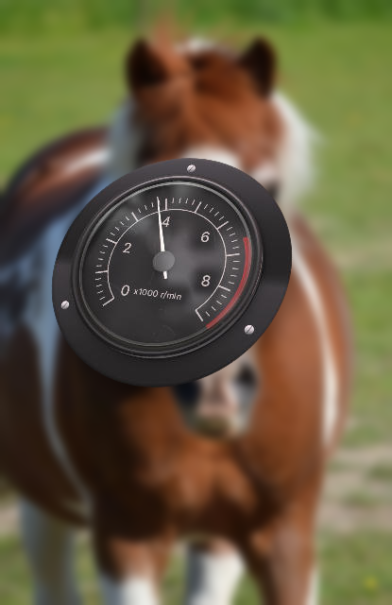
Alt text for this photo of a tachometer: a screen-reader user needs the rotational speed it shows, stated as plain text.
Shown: 3800 rpm
